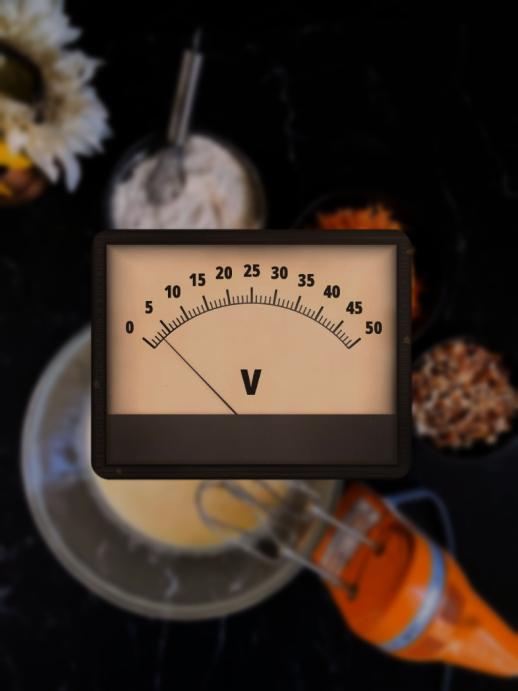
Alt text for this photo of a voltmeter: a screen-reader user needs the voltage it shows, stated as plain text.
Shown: 3 V
